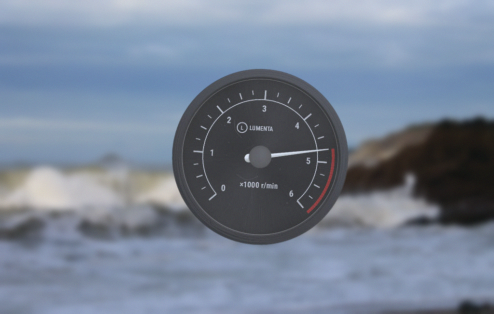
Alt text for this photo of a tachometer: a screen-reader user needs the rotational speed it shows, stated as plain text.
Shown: 4750 rpm
